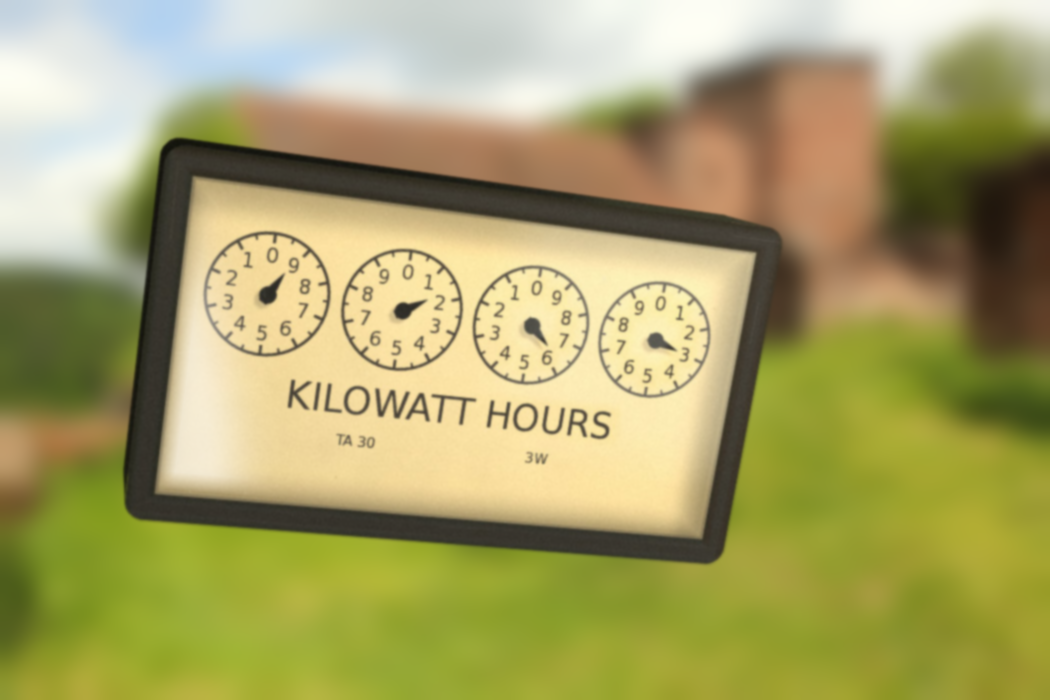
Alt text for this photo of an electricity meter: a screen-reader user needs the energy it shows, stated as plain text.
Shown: 9163 kWh
